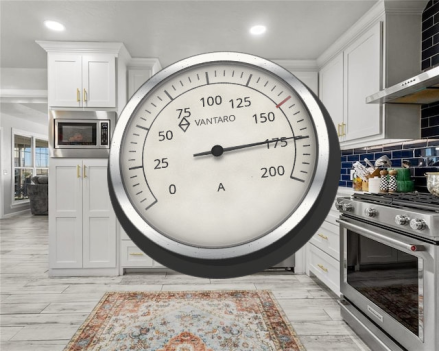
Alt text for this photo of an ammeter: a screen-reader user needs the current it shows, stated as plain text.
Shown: 175 A
